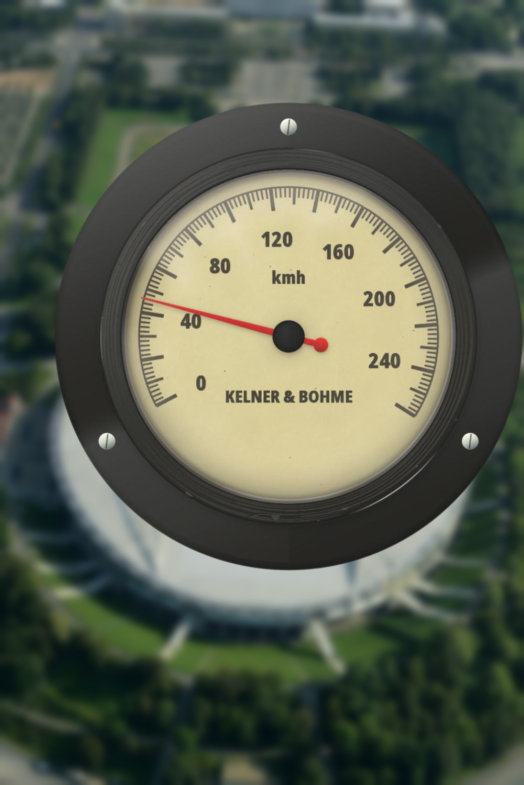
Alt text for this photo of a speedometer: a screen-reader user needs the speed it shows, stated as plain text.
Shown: 46 km/h
